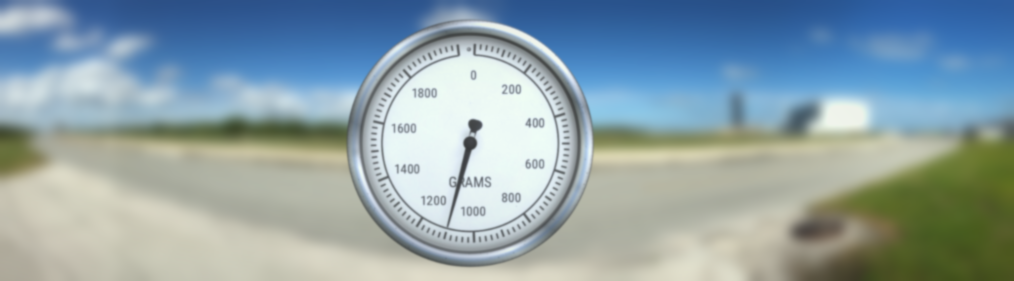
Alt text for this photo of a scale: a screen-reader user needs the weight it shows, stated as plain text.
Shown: 1100 g
